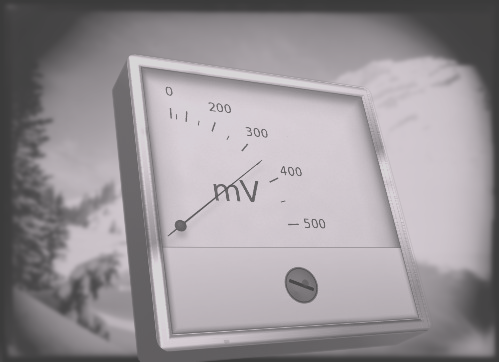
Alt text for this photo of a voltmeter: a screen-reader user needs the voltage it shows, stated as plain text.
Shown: 350 mV
